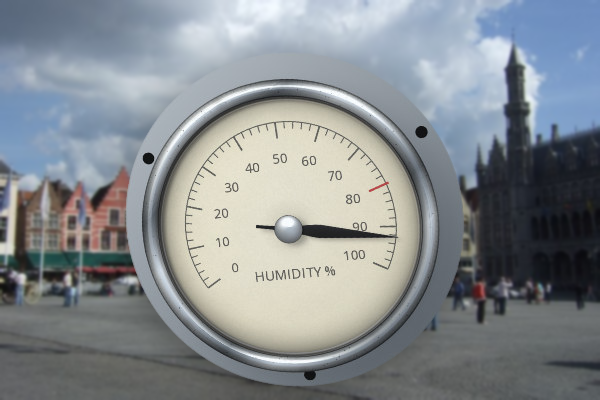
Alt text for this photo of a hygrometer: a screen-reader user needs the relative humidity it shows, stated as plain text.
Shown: 92 %
